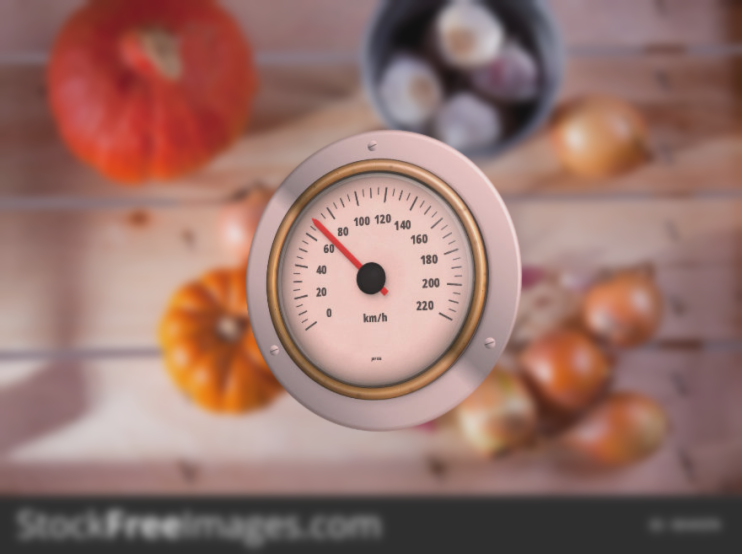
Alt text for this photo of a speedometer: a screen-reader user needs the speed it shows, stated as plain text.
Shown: 70 km/h
